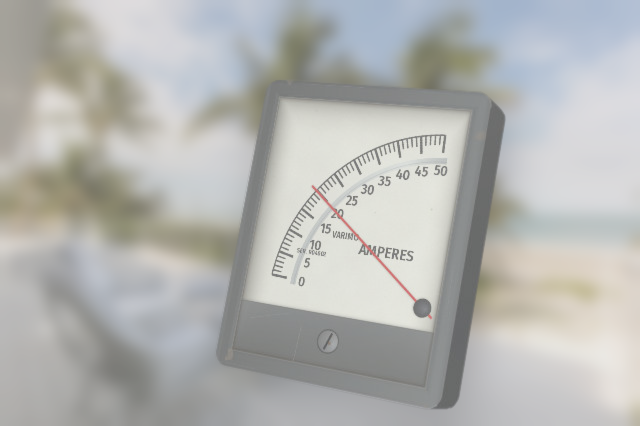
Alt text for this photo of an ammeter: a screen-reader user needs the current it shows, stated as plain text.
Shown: 20 A
